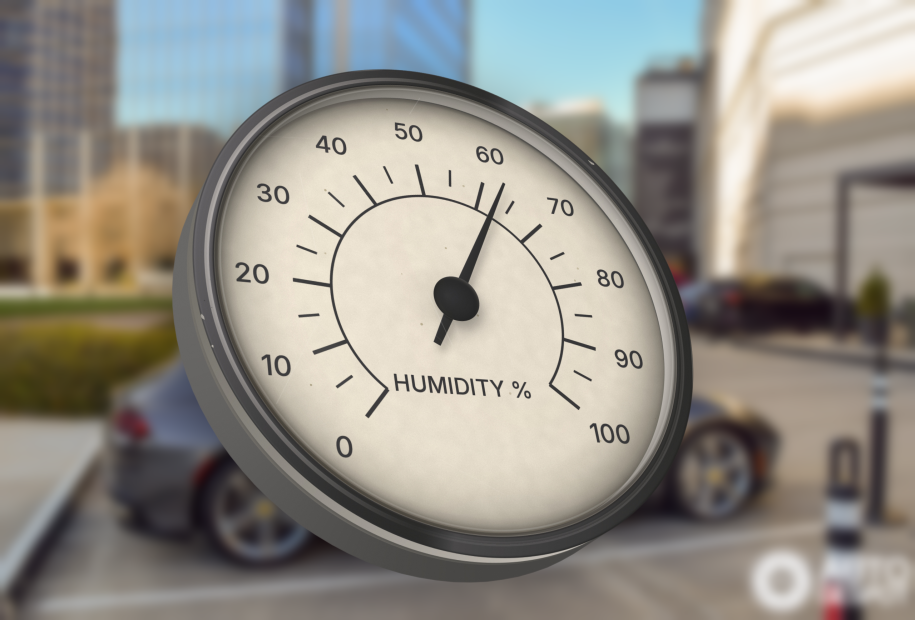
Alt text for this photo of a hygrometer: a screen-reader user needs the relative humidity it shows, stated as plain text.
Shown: 62.5 %
